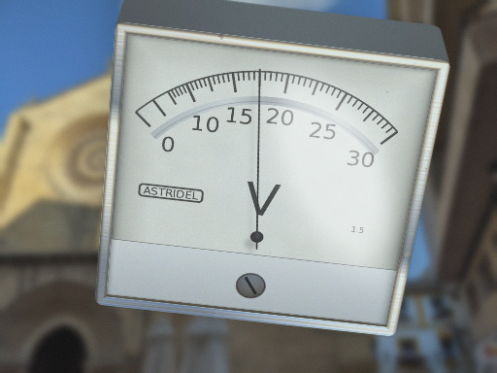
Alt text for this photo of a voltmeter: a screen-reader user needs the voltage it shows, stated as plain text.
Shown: 17.5 V
